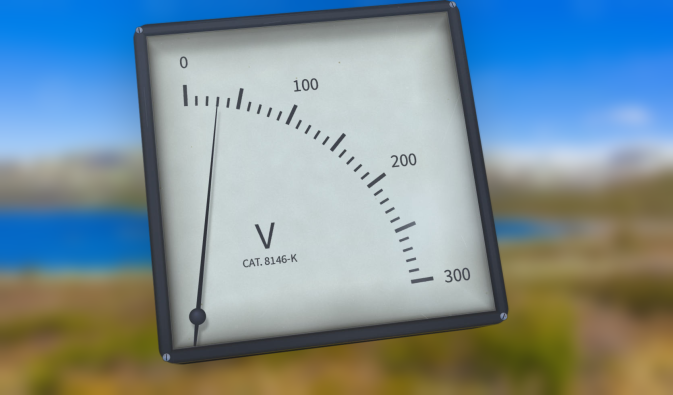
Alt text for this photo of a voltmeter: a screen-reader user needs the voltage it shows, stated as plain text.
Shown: 30 V
